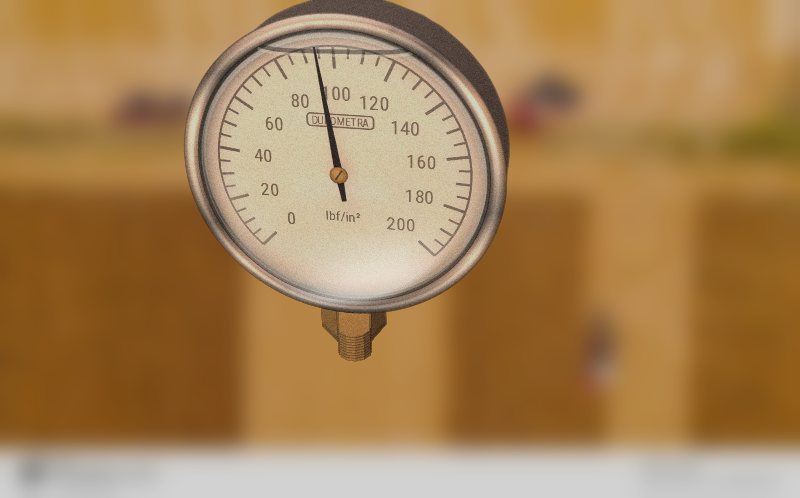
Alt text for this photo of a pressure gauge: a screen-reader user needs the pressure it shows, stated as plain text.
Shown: 95 psi
